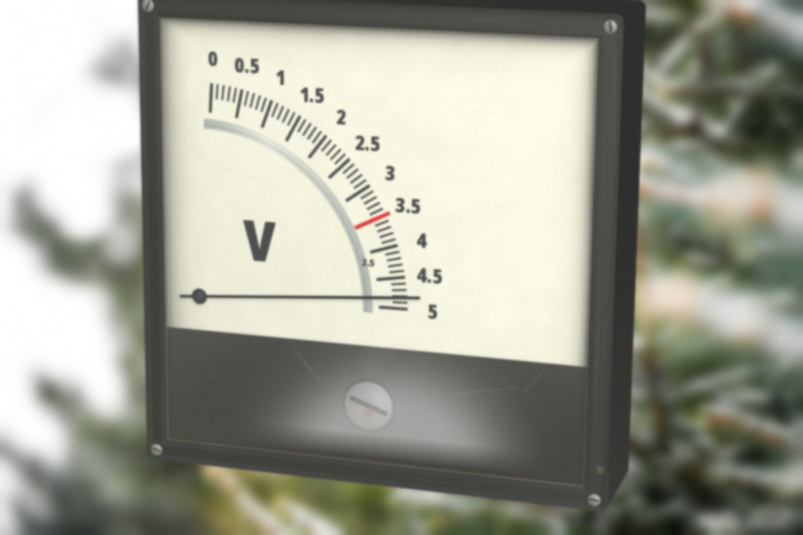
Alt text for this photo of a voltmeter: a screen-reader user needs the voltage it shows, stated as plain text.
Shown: 4.8 V
